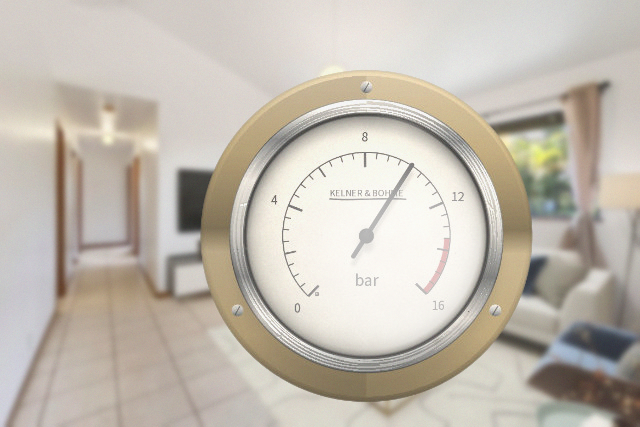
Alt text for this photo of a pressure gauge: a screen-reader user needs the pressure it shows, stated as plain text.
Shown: 10 bar
